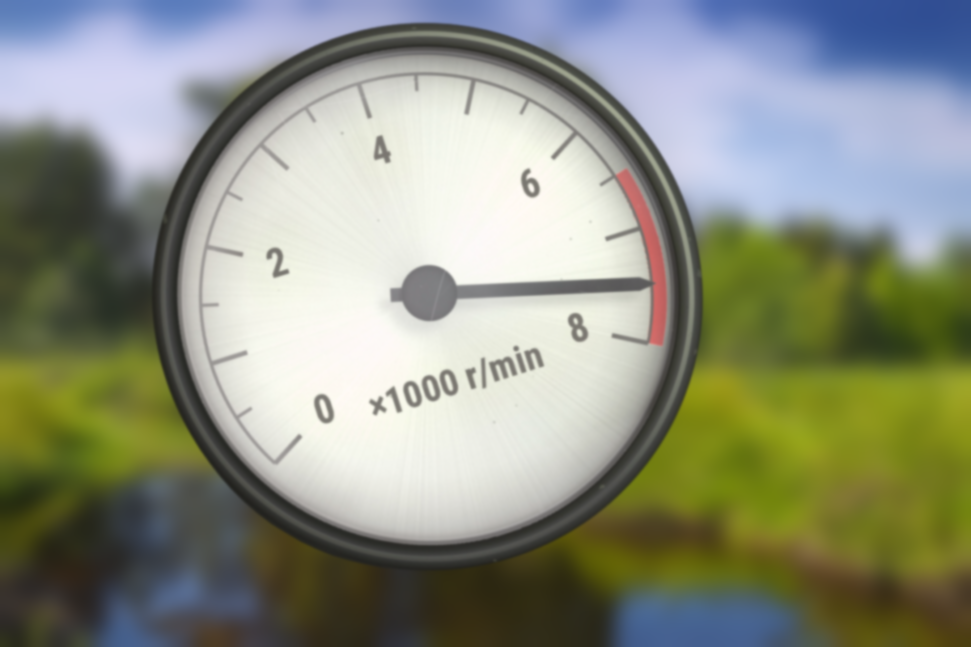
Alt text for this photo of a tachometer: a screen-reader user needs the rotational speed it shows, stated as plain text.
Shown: 7500 rpm
